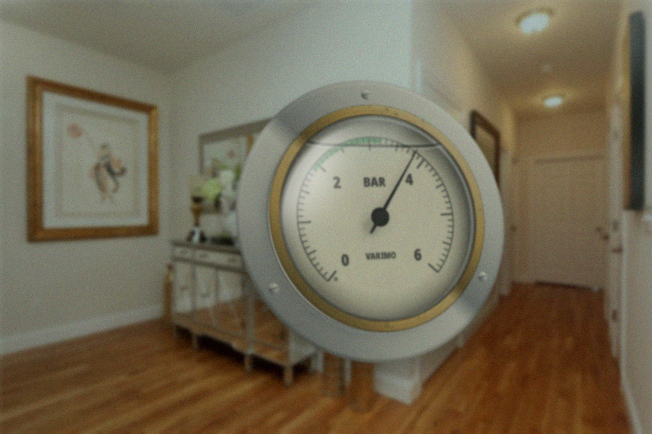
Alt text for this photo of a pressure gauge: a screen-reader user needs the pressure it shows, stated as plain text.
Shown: 3.8 bar
